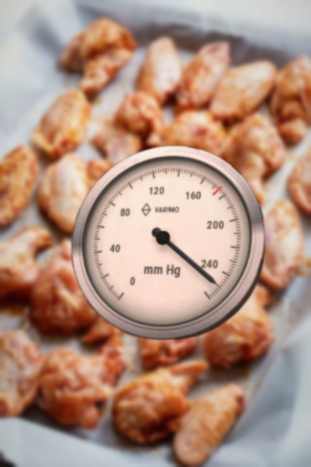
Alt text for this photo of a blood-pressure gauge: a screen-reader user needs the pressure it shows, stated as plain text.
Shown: 250 mmHg
